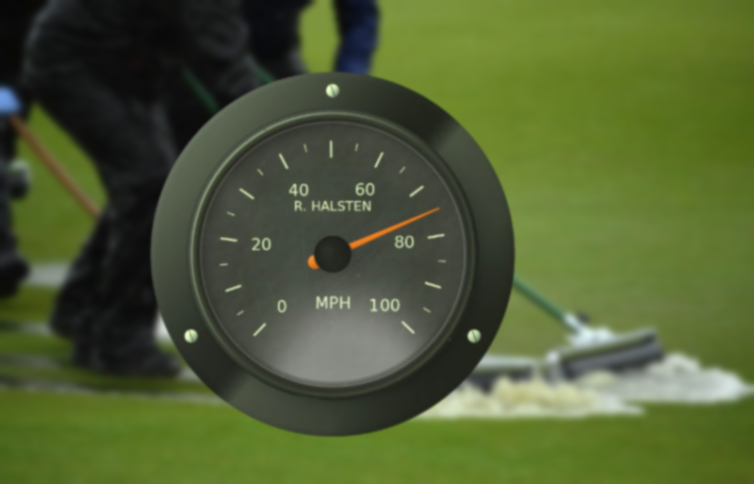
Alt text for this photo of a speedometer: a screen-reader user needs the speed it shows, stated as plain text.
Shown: 75 mph
